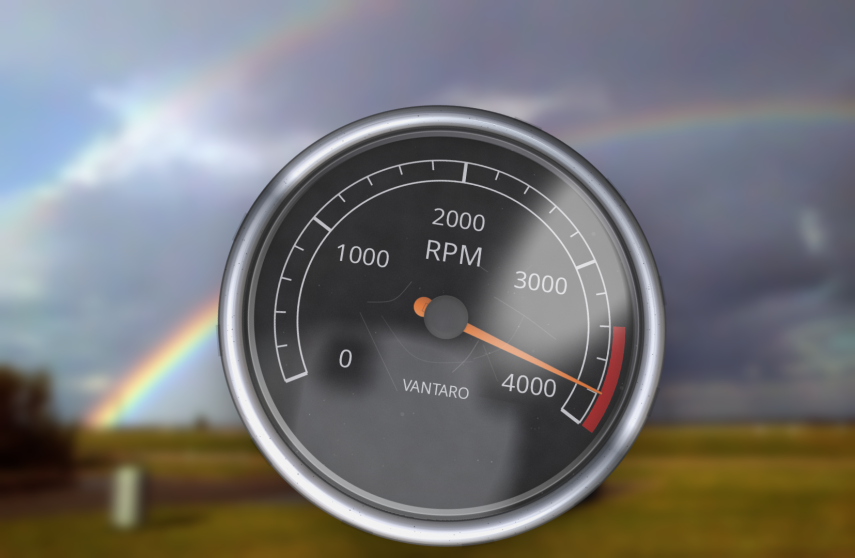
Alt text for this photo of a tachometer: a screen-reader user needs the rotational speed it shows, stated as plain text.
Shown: 3800 rpm
